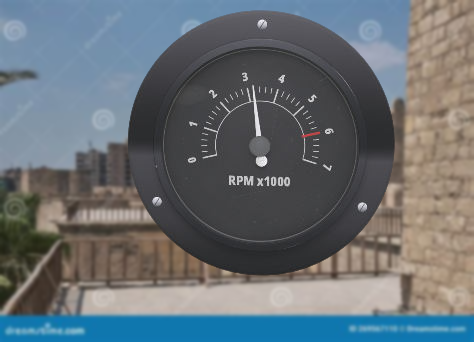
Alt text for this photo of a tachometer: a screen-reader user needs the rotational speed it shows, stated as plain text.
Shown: 3200 rpm
